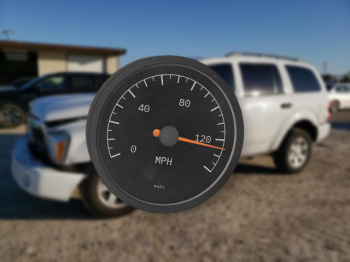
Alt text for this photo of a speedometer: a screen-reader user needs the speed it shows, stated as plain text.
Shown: 125 mph
